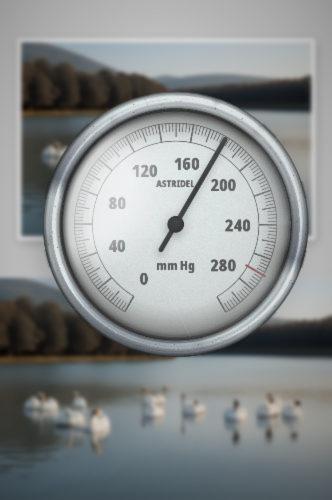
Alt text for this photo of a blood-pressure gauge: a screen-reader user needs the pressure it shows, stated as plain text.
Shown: 180 mmHg
